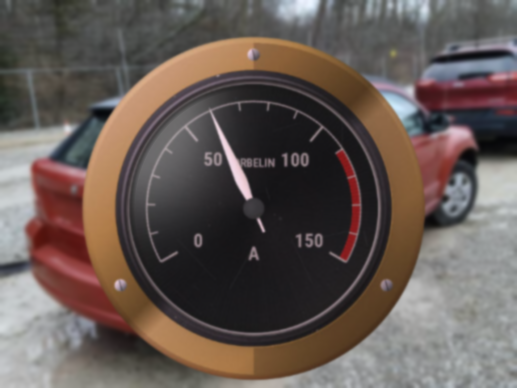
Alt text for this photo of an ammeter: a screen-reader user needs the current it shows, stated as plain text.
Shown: 60 A
